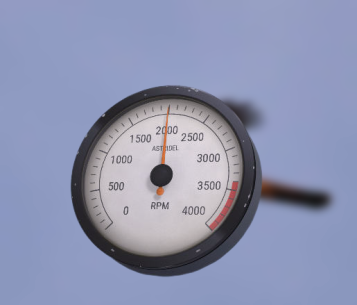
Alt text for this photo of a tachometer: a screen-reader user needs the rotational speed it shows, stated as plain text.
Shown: 2000 rpm
